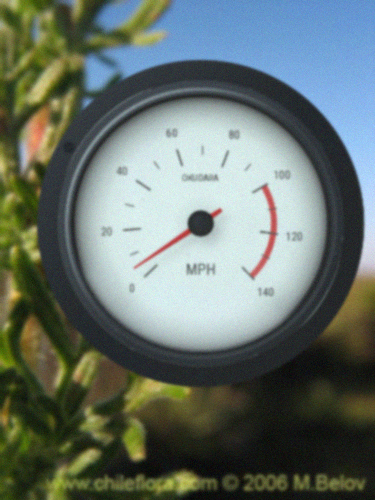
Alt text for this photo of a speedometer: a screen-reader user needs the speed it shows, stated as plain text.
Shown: 5 mph
